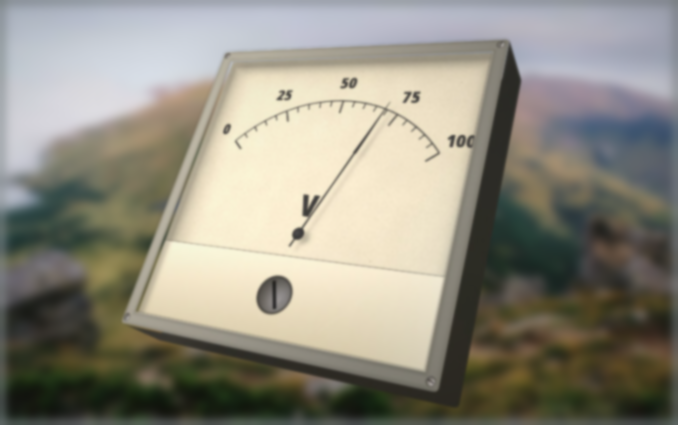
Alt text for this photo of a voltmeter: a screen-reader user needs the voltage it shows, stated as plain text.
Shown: 70 V
